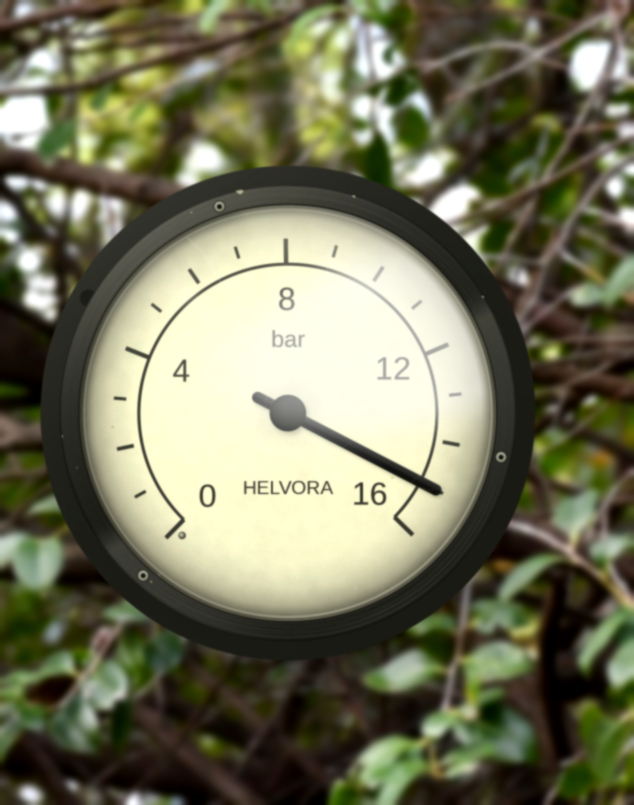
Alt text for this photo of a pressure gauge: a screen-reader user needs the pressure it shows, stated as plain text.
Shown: 15 bar
